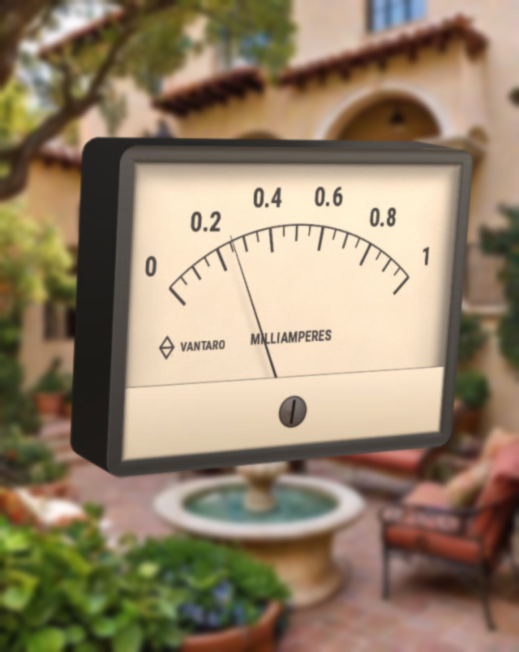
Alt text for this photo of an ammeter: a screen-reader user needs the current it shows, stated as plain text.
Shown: 0.25 mA
